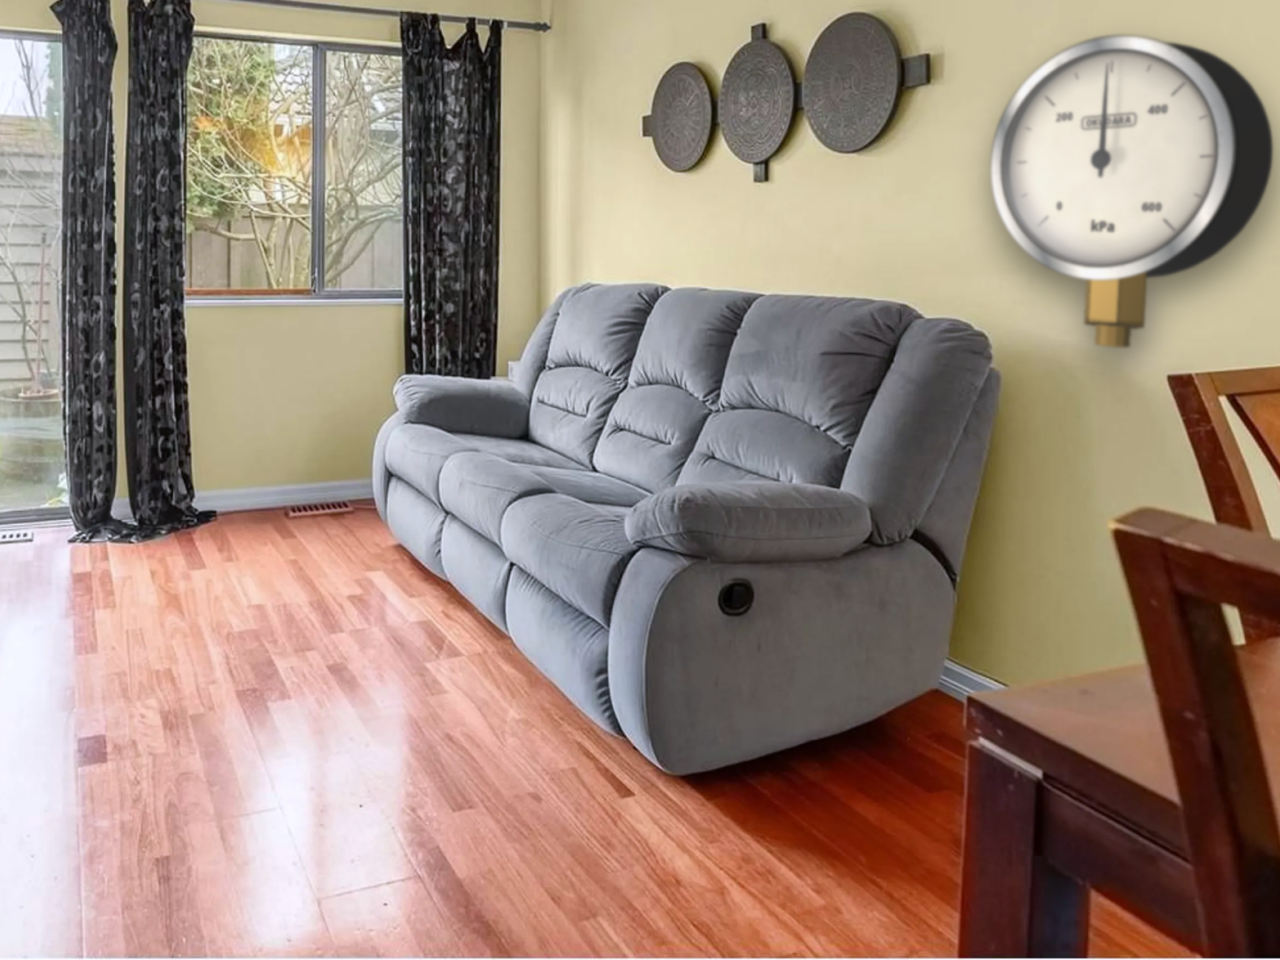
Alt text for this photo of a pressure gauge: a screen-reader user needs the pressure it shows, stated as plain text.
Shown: 300 kPa
